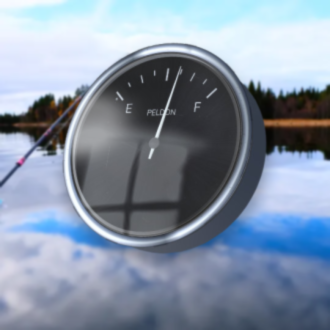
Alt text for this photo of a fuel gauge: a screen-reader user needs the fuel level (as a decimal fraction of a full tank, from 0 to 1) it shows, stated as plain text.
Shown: 0.625
